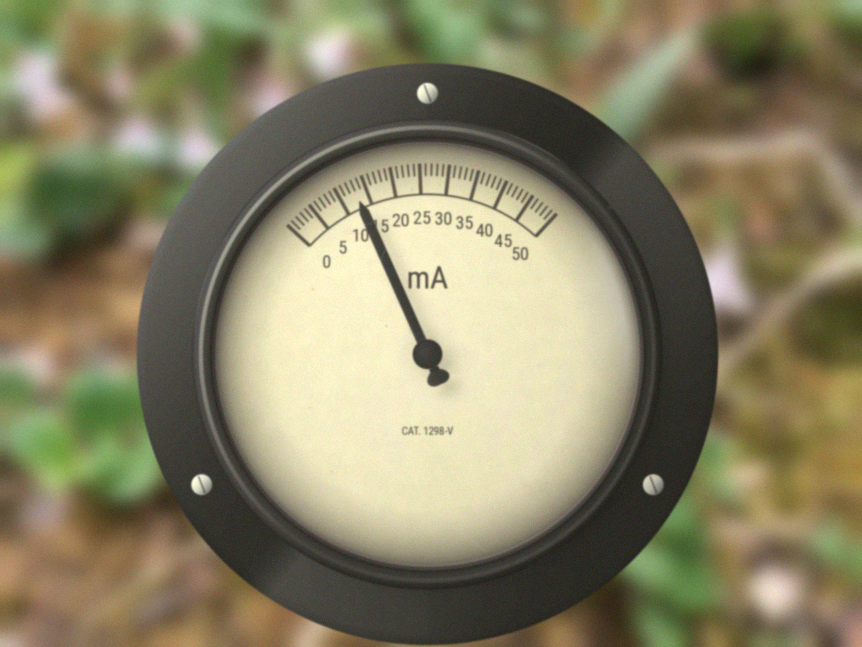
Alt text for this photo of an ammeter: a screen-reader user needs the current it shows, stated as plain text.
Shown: 13 mA
